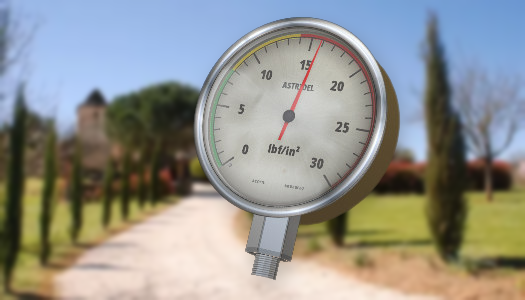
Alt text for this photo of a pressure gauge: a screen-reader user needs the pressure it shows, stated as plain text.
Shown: 16 psi
